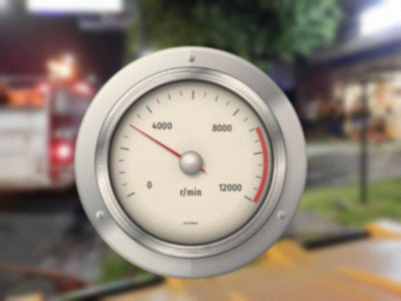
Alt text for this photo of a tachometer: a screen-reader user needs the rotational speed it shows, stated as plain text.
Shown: 3000 rpm
